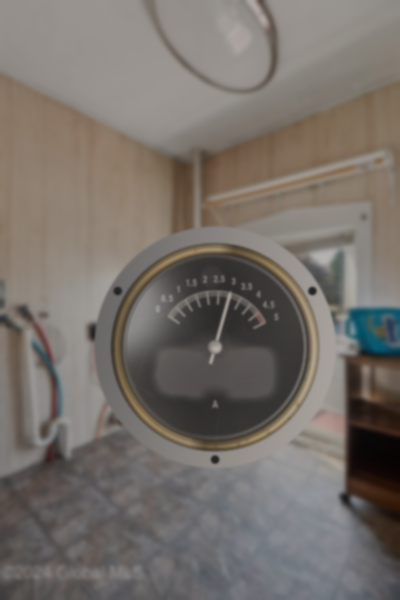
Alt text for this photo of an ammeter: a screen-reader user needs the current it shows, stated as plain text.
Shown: 3 A
